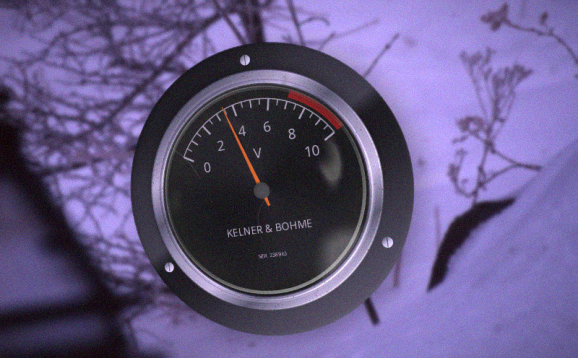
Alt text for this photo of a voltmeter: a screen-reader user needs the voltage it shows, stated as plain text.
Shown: 3.5 V
